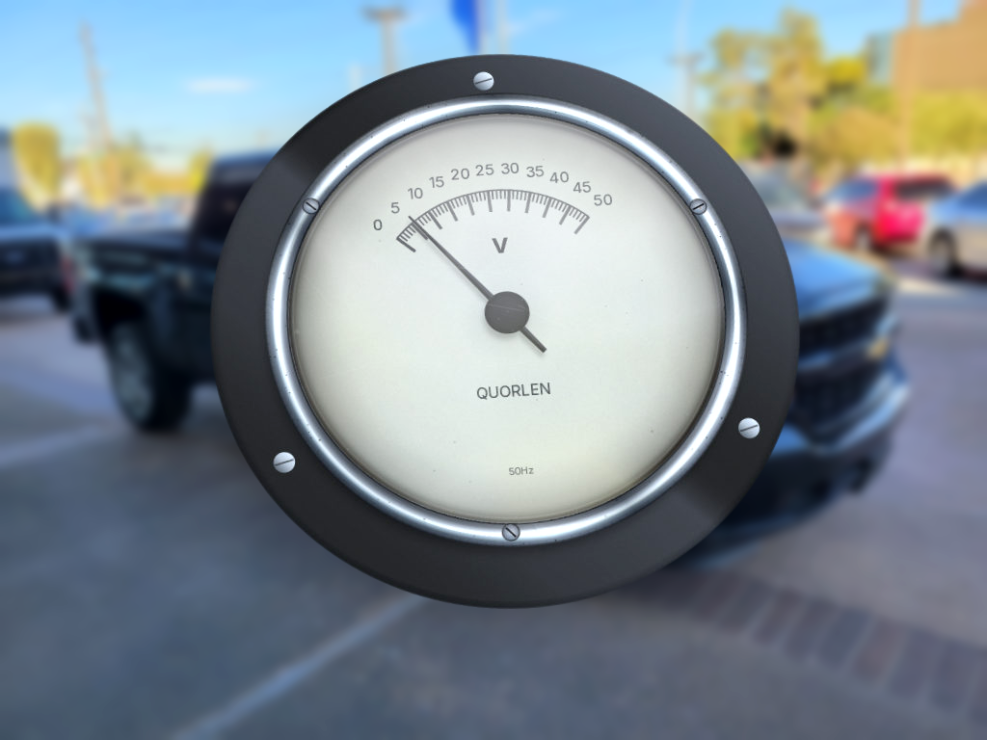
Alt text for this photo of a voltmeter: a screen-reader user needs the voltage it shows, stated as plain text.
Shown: 5 V
